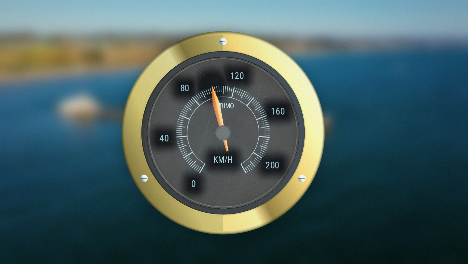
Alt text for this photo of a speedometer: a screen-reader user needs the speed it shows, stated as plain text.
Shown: 100 km/h
